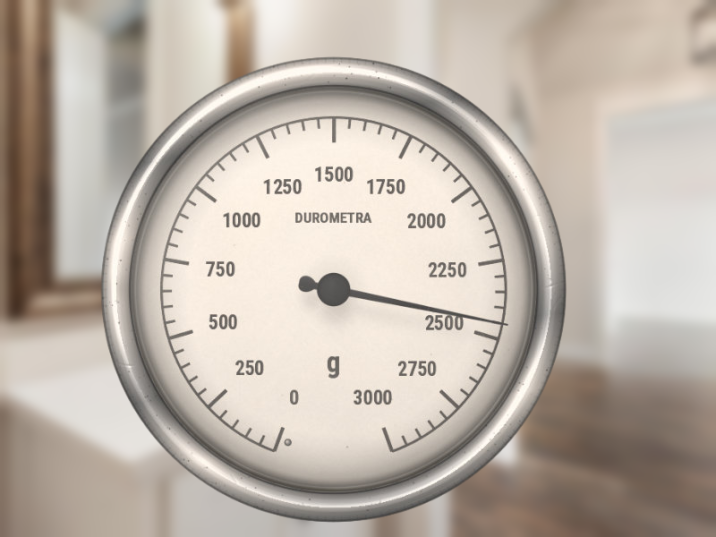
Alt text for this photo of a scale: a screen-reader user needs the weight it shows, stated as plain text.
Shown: 2450 g
